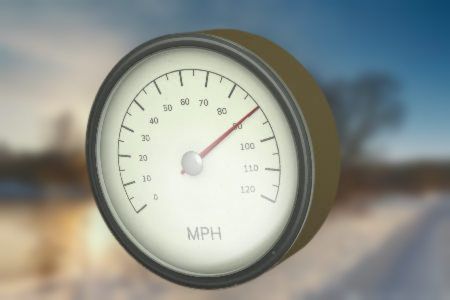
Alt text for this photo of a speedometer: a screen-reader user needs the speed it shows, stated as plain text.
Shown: 90 mph
